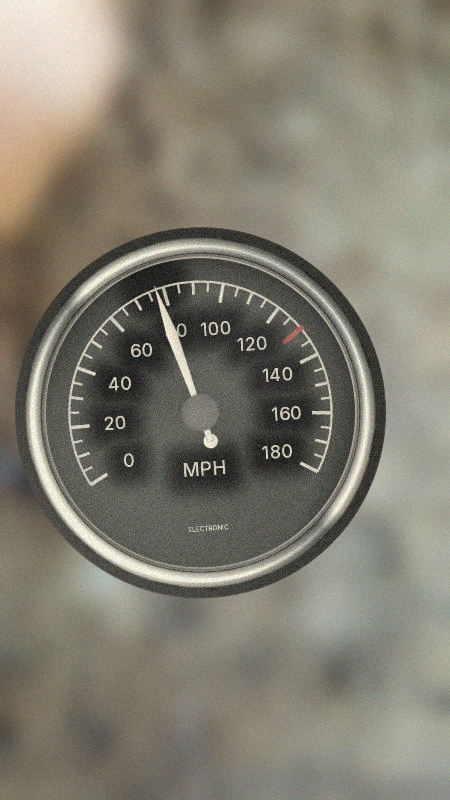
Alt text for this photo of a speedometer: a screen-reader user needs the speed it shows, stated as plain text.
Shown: 77.5 mph
